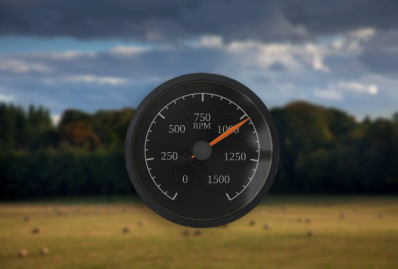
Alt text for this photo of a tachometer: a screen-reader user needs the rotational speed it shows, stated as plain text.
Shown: 1025 rpm
